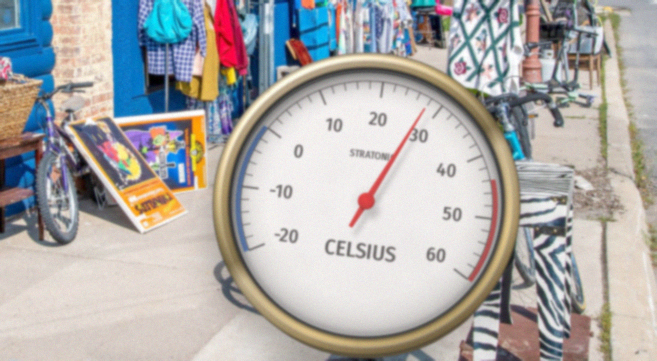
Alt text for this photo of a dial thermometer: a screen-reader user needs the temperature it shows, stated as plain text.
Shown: 28 °C
